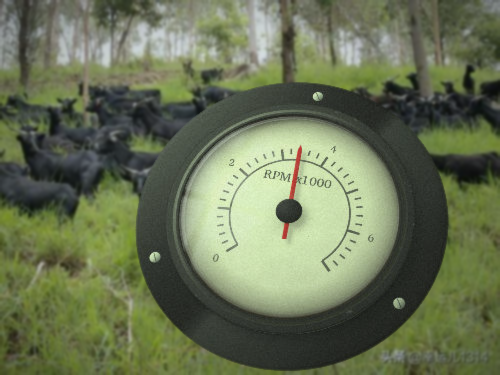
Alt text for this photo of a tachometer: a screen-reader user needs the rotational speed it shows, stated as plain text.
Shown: 3400 rpm
